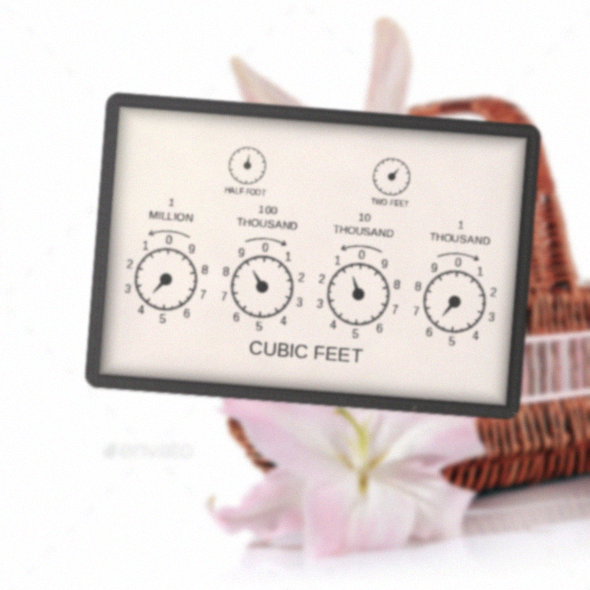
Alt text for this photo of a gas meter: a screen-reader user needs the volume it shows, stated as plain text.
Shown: 390600 ft³
